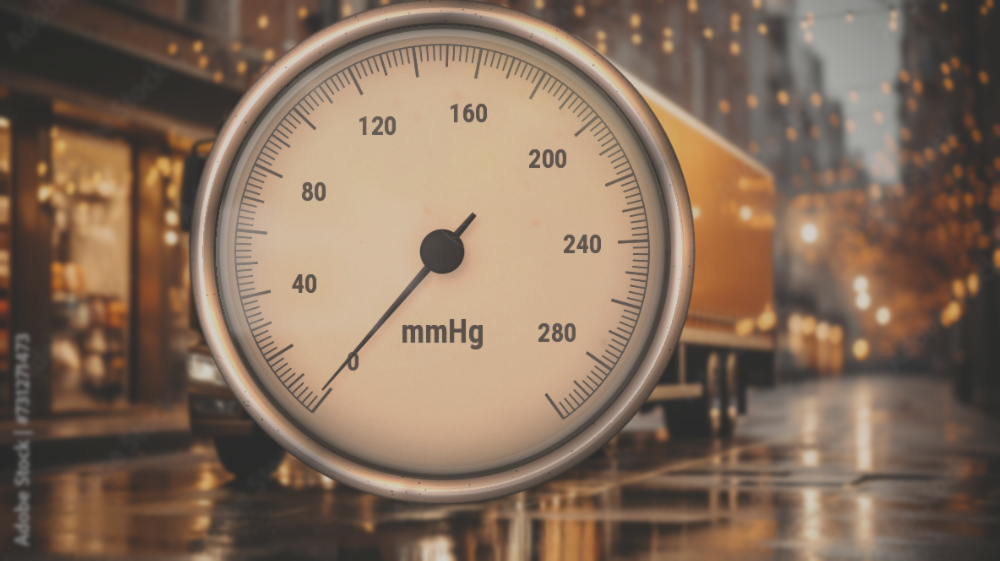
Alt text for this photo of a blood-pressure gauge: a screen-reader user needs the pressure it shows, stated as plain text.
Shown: 2 mmHg
